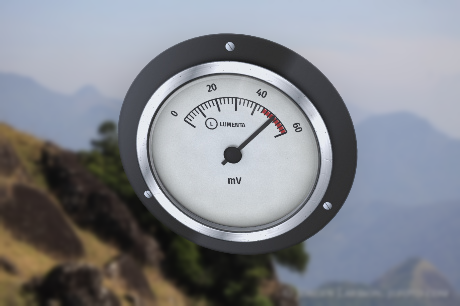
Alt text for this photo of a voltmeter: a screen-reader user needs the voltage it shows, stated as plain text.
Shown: 50 mV
